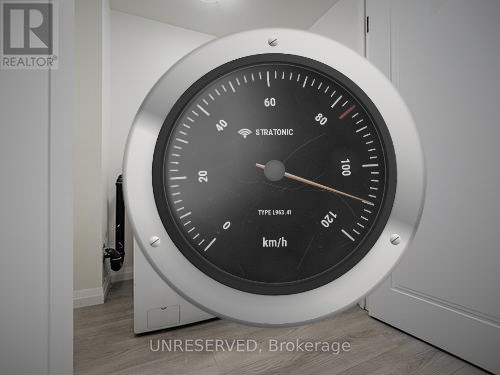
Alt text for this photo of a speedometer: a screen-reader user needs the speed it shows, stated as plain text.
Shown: 110 km/h
